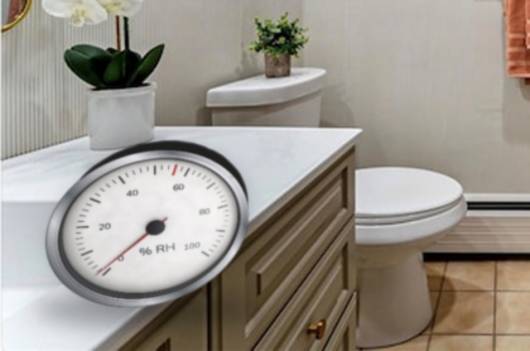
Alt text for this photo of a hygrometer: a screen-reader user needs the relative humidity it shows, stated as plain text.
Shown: 2 %
